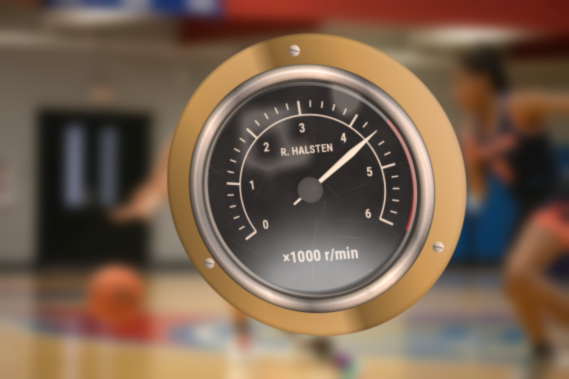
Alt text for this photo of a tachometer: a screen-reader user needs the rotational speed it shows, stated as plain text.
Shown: 4400 rpm
